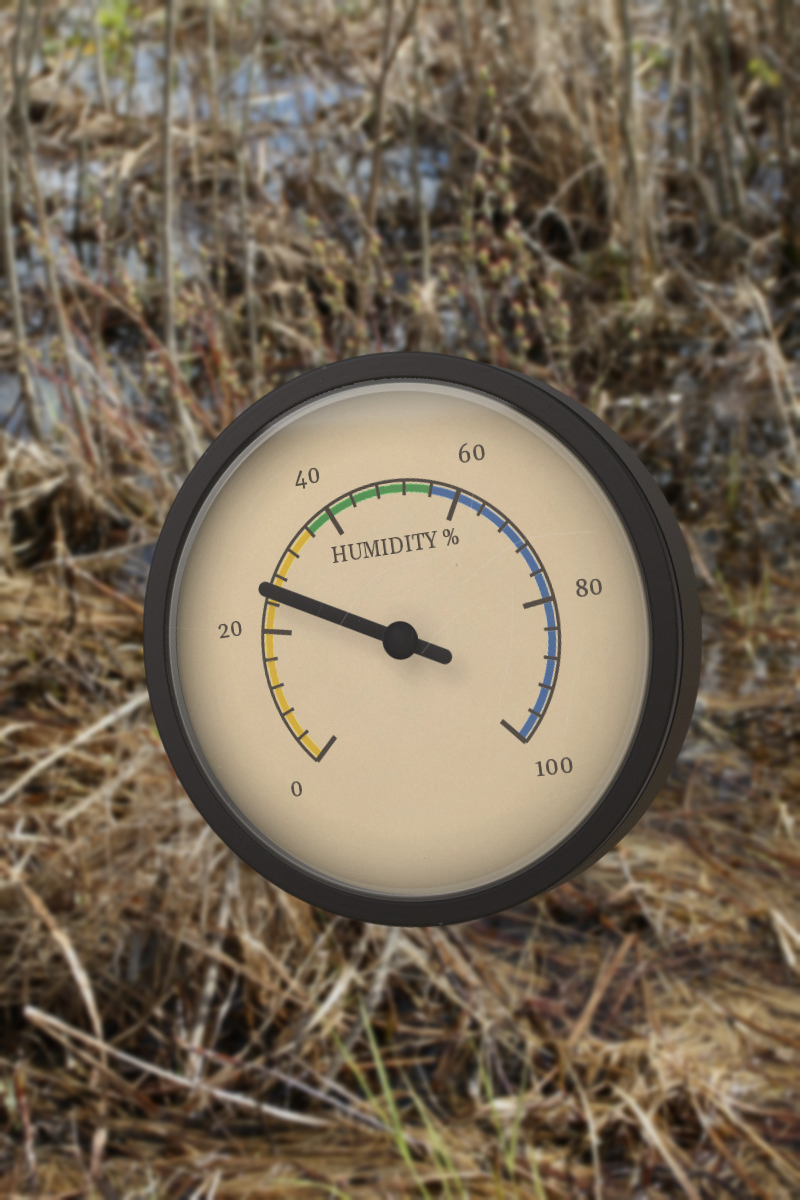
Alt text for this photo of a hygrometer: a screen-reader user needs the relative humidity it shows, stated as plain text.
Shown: 26 %
